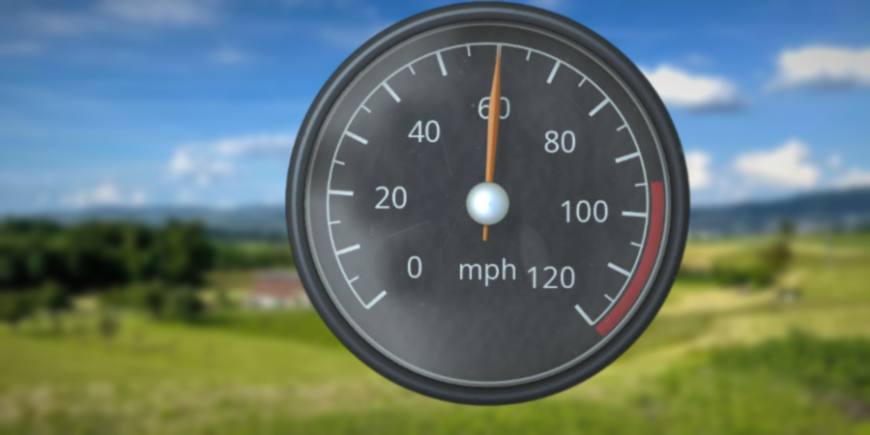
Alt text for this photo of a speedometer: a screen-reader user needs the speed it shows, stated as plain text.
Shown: 60 mph
